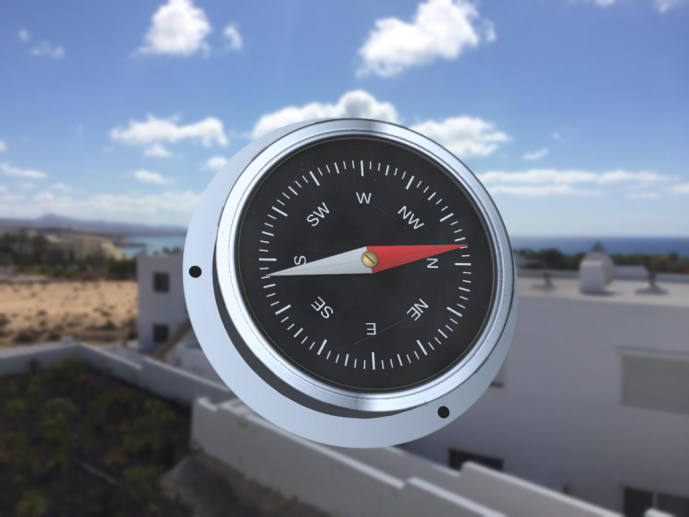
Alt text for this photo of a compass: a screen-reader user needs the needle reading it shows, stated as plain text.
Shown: 350 °
